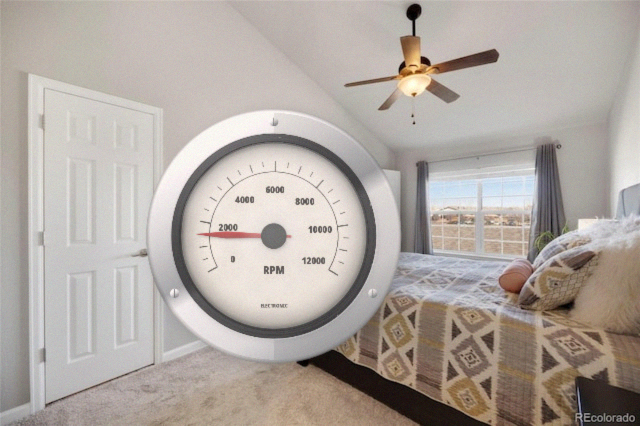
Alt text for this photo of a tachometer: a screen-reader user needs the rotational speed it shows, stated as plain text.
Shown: 1500 rpm
